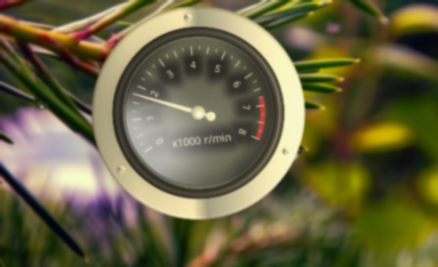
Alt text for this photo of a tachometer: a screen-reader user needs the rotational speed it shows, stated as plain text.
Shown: 1750 rpm
